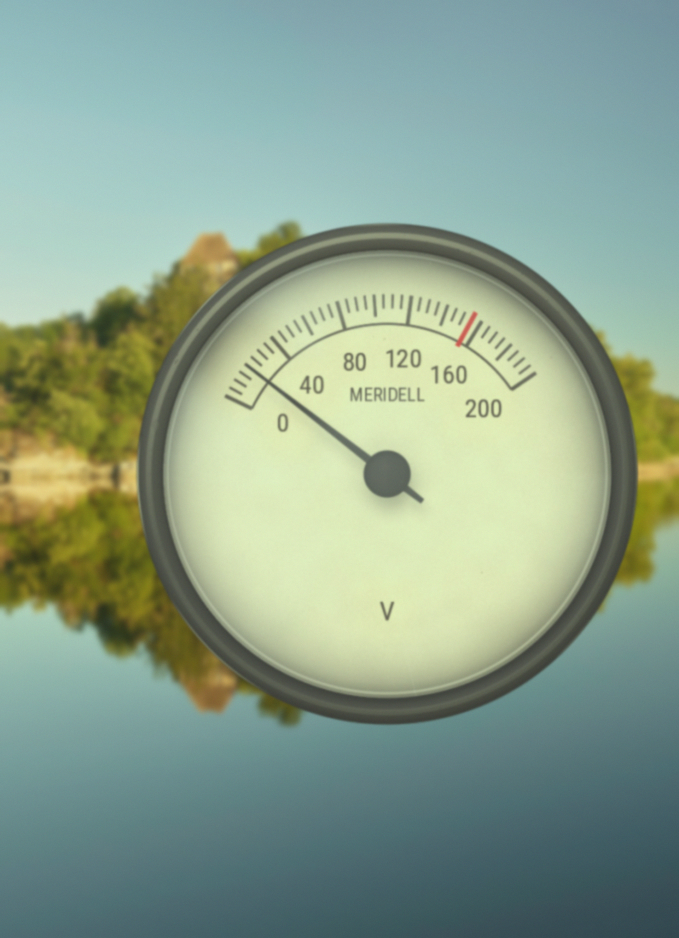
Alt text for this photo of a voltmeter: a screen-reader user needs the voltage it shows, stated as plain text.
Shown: 20 V
